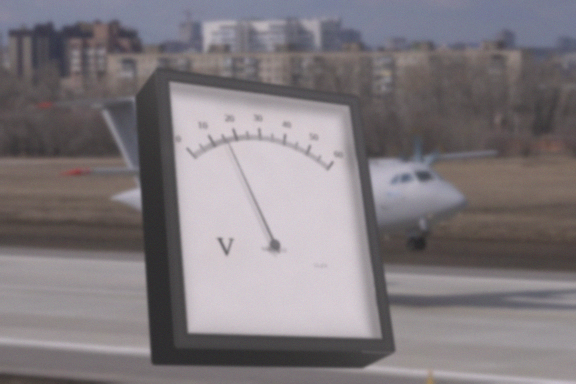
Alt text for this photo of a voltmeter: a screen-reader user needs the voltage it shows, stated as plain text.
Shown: 15 V
